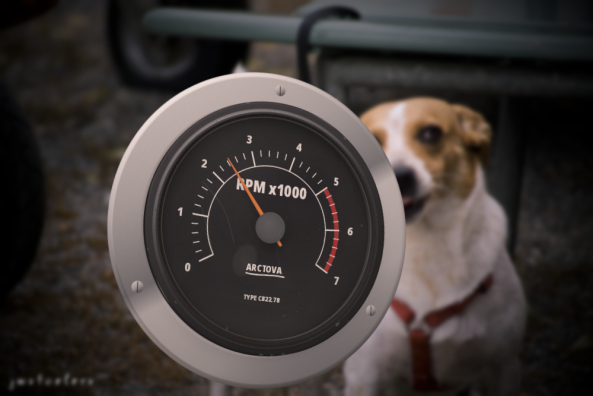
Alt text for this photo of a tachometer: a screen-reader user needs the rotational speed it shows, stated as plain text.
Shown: 2400 rpm
